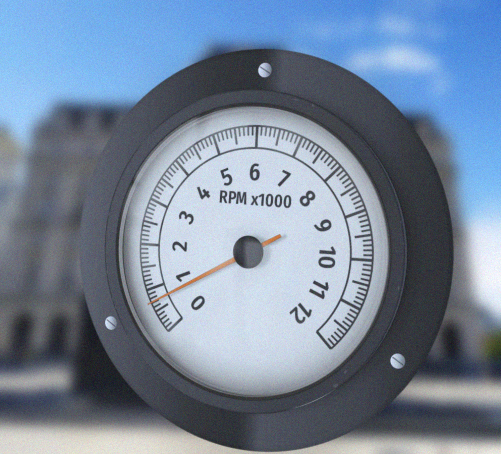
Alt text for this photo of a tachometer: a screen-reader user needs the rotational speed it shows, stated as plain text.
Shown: 700 rpm
